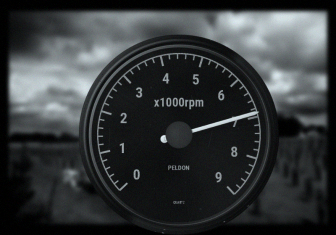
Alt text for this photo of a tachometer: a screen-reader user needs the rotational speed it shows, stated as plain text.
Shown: 6900 rpm
